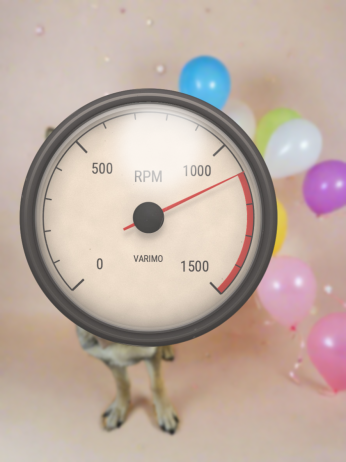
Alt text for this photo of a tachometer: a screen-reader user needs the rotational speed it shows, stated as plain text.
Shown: 1100 rpm
